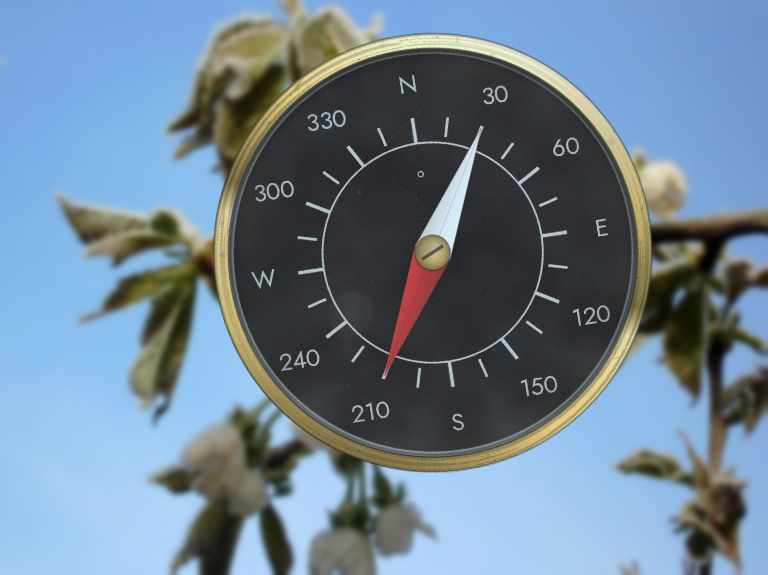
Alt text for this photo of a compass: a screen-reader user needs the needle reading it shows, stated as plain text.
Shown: 210 °
